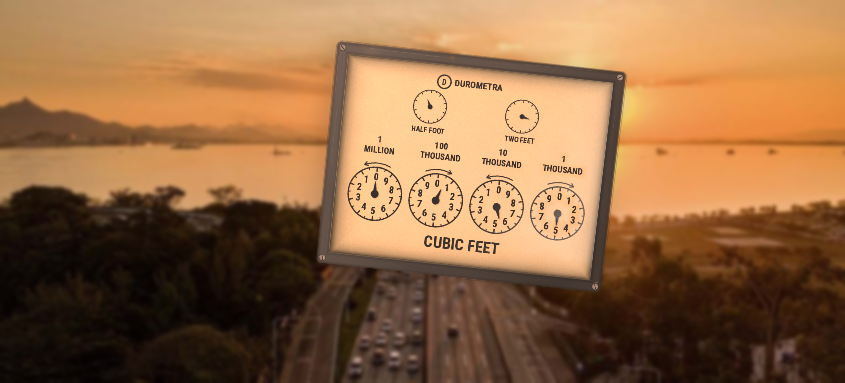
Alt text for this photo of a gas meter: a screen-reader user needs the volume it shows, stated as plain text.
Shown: 5500 ft³
